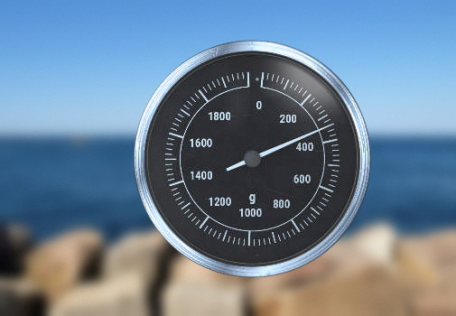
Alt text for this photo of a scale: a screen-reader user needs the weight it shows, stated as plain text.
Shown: 340 g
